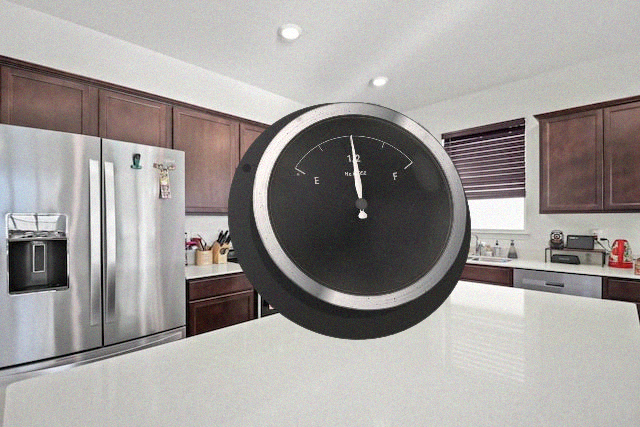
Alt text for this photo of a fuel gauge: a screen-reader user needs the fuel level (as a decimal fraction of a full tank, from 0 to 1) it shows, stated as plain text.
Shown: 0.5
